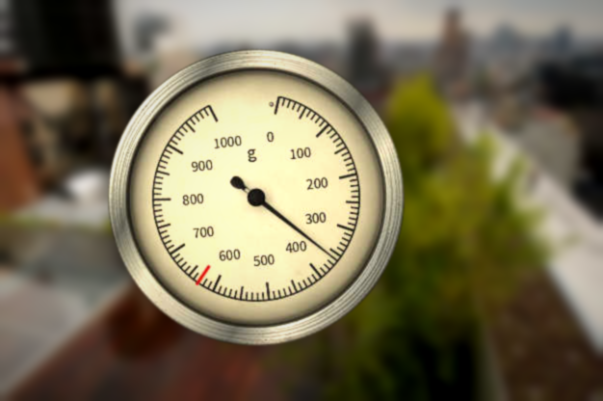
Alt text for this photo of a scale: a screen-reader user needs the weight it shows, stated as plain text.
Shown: 360 g
